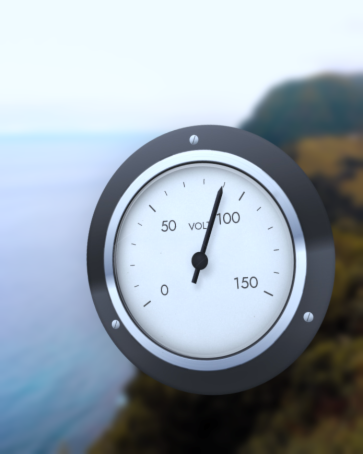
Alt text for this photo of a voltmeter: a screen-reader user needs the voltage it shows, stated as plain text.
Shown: 90 V
